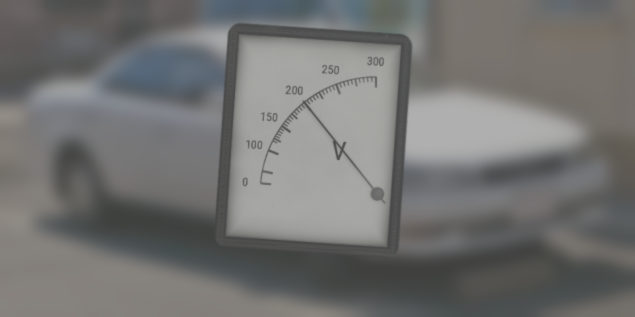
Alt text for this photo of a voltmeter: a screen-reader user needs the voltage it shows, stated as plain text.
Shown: 200 V
